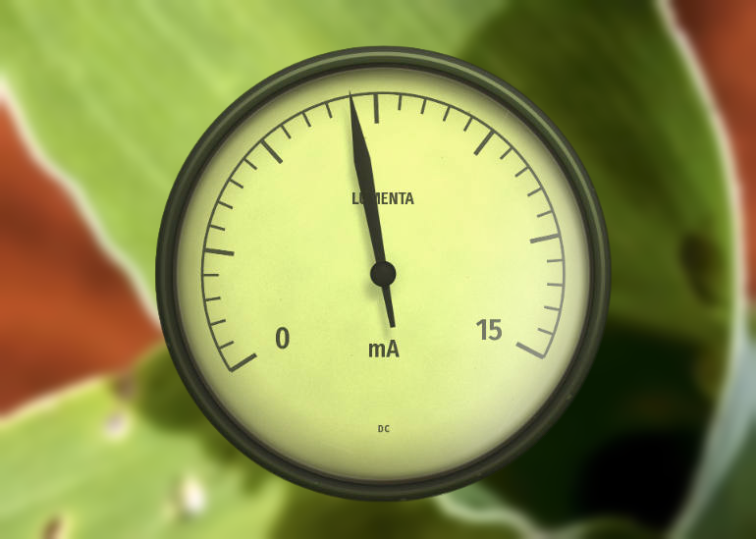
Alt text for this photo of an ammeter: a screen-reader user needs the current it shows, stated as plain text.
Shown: 7 mA
